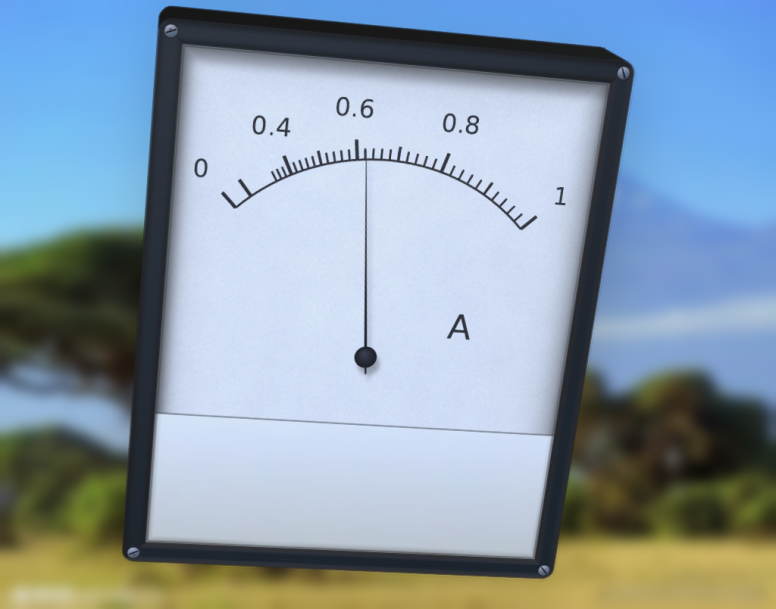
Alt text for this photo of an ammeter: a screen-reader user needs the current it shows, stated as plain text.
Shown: 0.62 A
